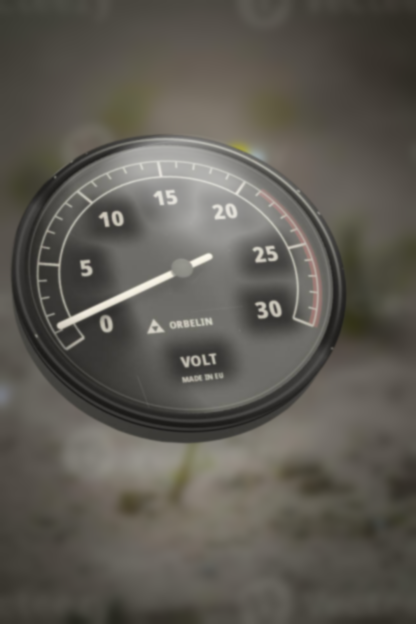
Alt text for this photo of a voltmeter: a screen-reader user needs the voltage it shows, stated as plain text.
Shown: 1 V
